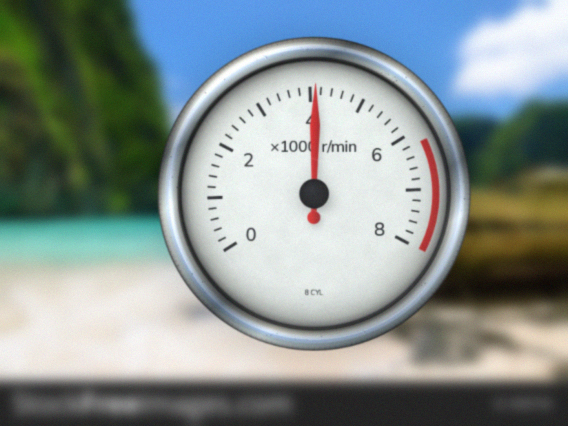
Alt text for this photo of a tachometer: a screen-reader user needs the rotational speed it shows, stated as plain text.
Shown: 4100 rpm
